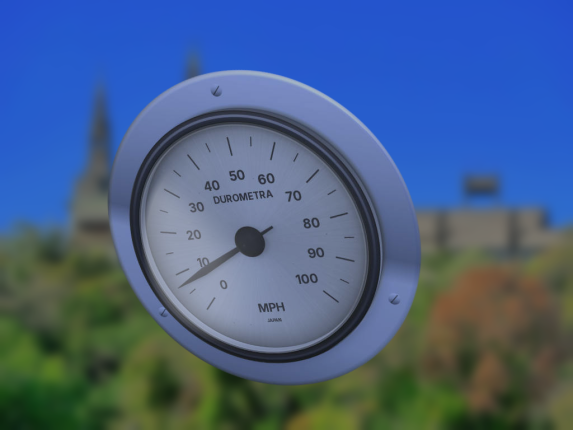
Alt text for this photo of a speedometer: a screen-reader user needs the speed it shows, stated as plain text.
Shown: 7.5 mph
